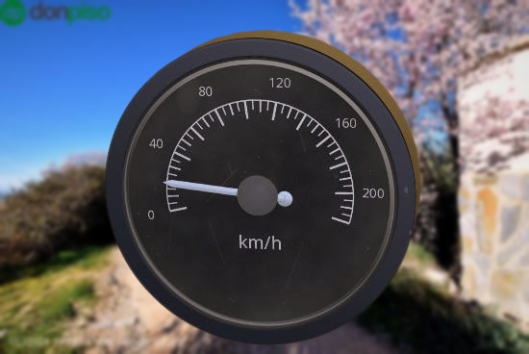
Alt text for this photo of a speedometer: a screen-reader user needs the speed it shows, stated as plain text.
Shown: 20 km/h
